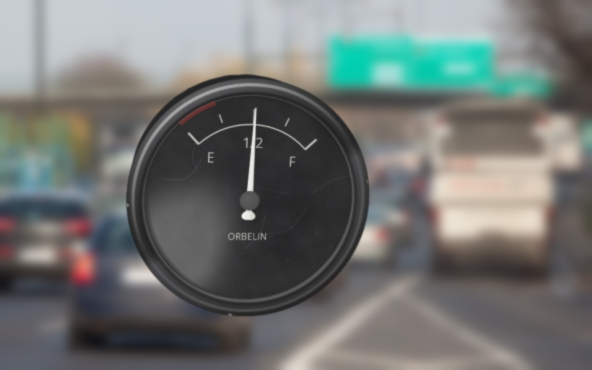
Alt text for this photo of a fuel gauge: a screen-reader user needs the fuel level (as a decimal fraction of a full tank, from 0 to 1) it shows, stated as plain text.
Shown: 0.5
